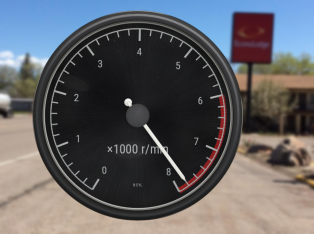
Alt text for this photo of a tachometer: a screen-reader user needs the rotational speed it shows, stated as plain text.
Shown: 7800 rpm
